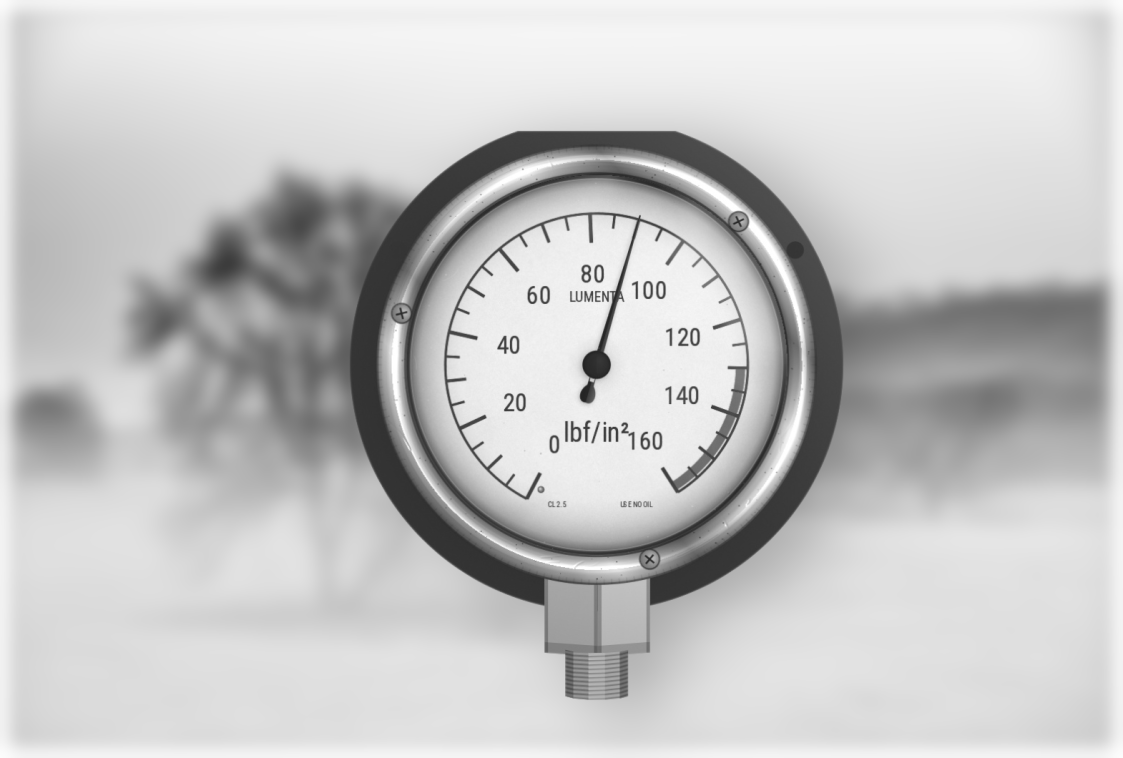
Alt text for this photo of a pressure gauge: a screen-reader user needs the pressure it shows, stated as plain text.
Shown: 90 psi
